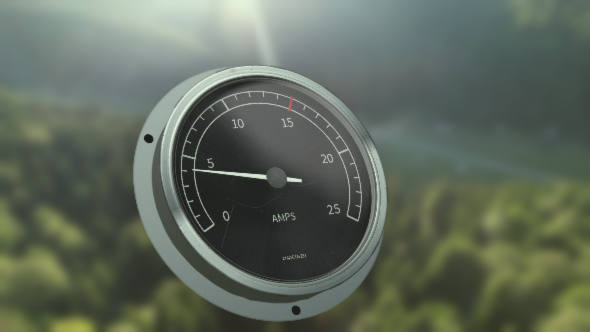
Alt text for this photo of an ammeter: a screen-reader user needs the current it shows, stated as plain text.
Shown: 4 A
